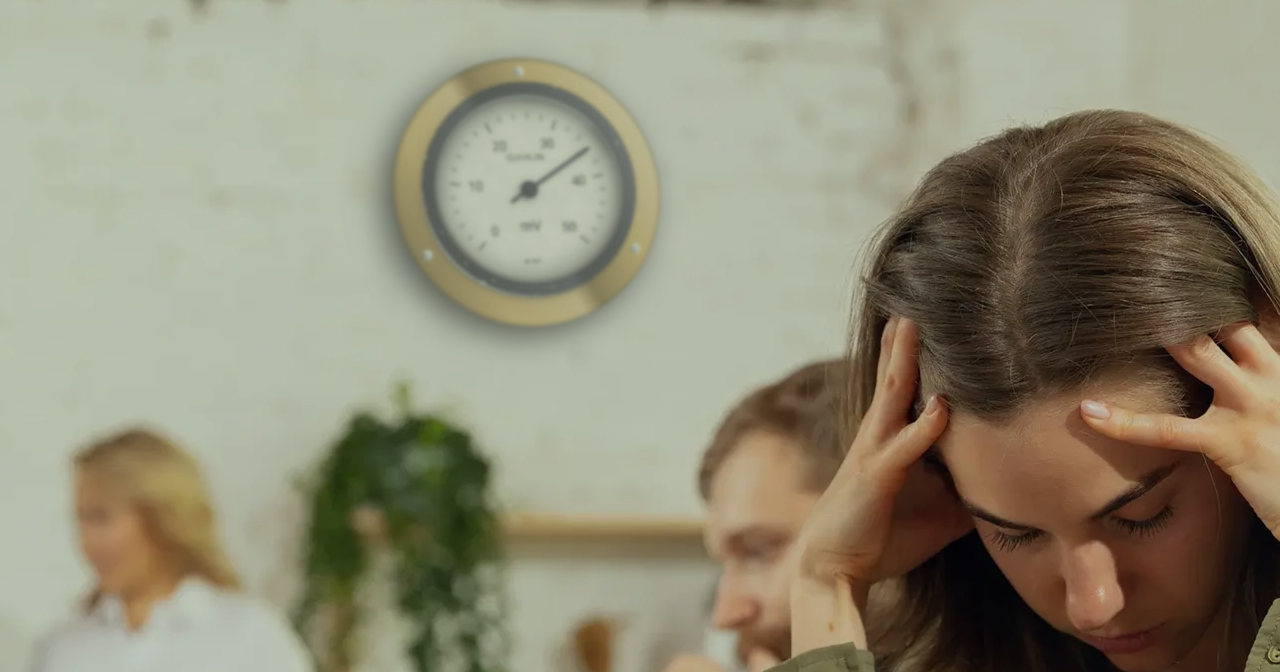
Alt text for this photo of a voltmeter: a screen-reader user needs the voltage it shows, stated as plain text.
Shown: 36 mV
